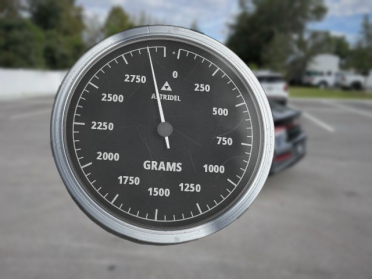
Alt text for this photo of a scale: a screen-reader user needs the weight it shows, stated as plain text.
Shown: 2900 g
